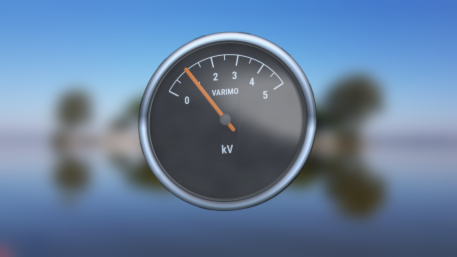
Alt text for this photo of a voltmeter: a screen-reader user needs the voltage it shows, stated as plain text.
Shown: 1 kV
